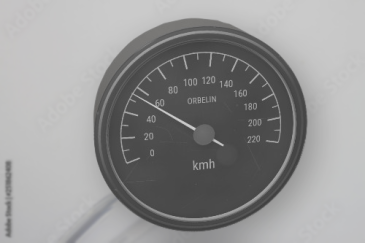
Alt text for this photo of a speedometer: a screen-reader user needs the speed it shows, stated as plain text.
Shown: 55 km/h
